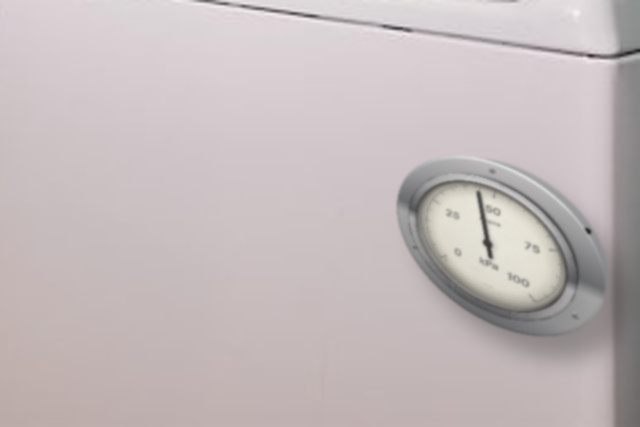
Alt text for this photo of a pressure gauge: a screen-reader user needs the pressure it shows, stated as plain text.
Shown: 45 kPa
